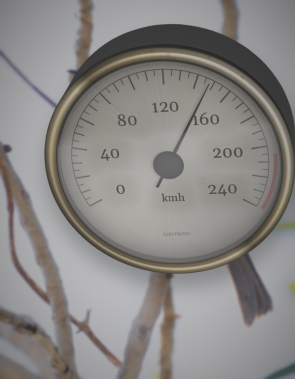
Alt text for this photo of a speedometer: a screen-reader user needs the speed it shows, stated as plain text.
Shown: 147.5 km/h
